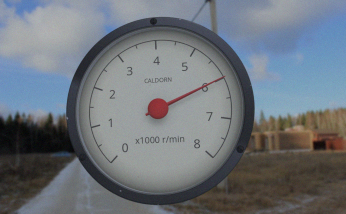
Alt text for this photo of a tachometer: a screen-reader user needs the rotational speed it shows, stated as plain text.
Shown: 6000 rpm
